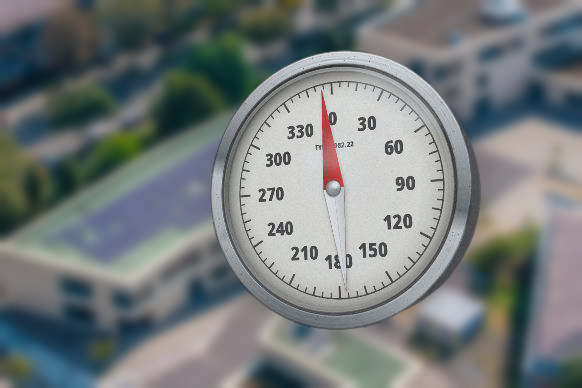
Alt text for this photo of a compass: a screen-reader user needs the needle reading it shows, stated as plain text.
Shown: 355 °
